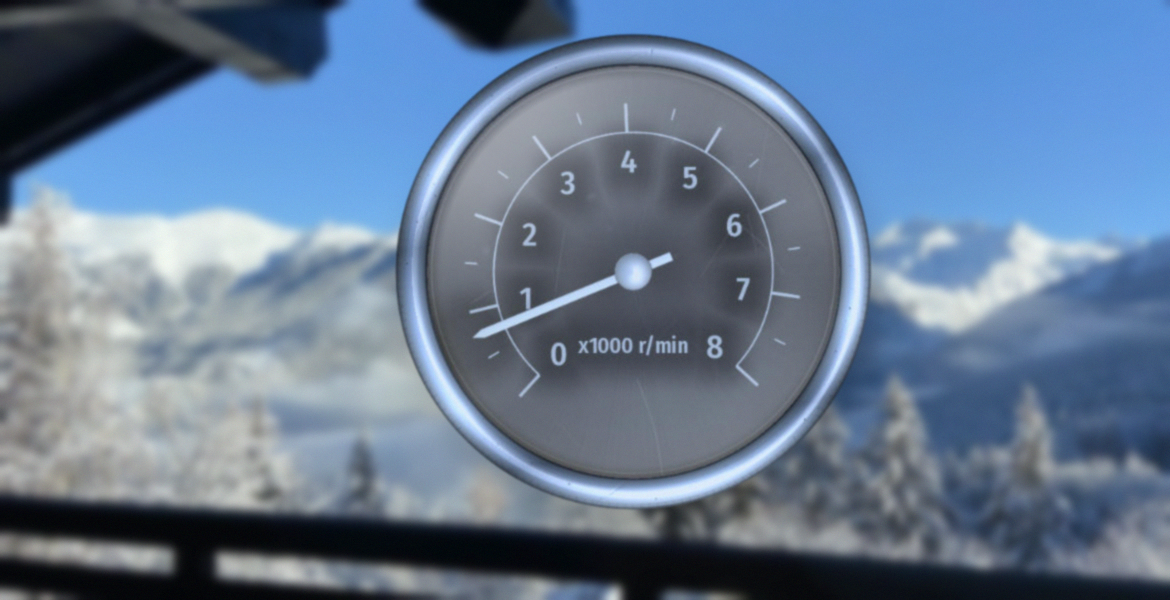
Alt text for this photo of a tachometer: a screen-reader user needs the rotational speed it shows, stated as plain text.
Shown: 750 rpm
